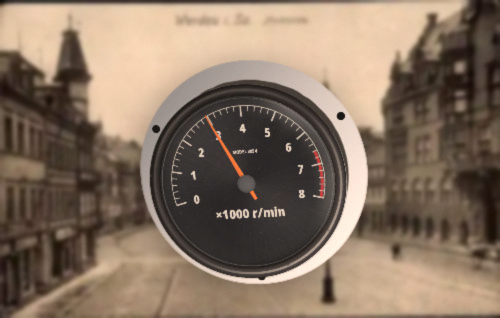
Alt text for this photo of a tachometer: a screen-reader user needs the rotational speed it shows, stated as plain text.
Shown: 3000 rpm
